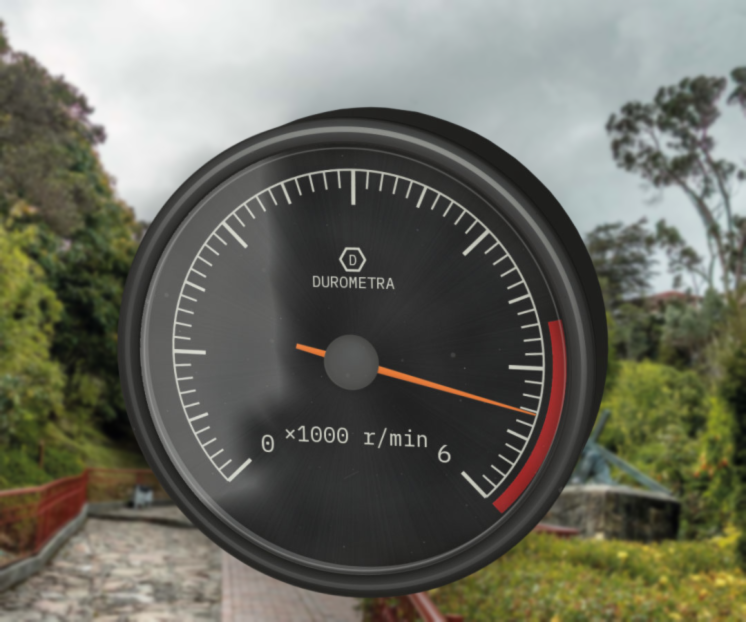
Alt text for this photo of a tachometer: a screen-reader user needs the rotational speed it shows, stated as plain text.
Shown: 5300 rpm
